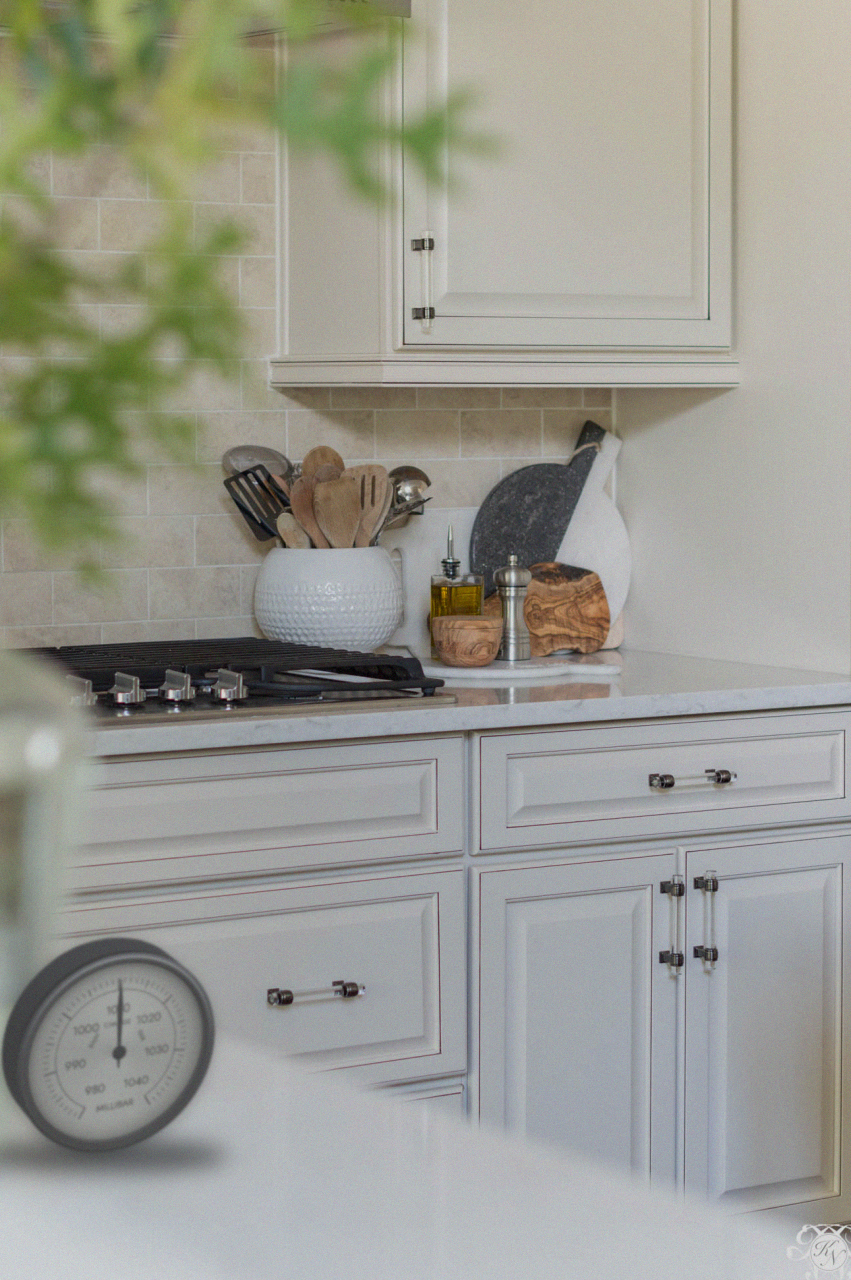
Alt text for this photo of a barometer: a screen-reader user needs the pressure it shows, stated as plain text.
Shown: 1010 mbar
